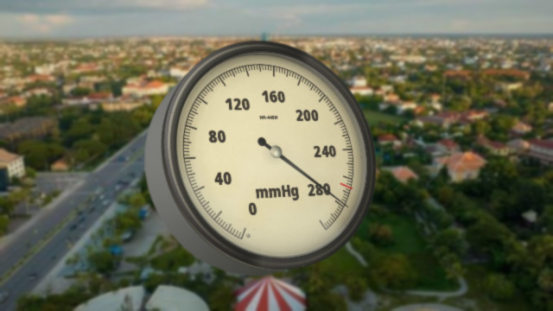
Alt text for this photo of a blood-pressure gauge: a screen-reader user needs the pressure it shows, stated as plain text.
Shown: 280 mmHg
